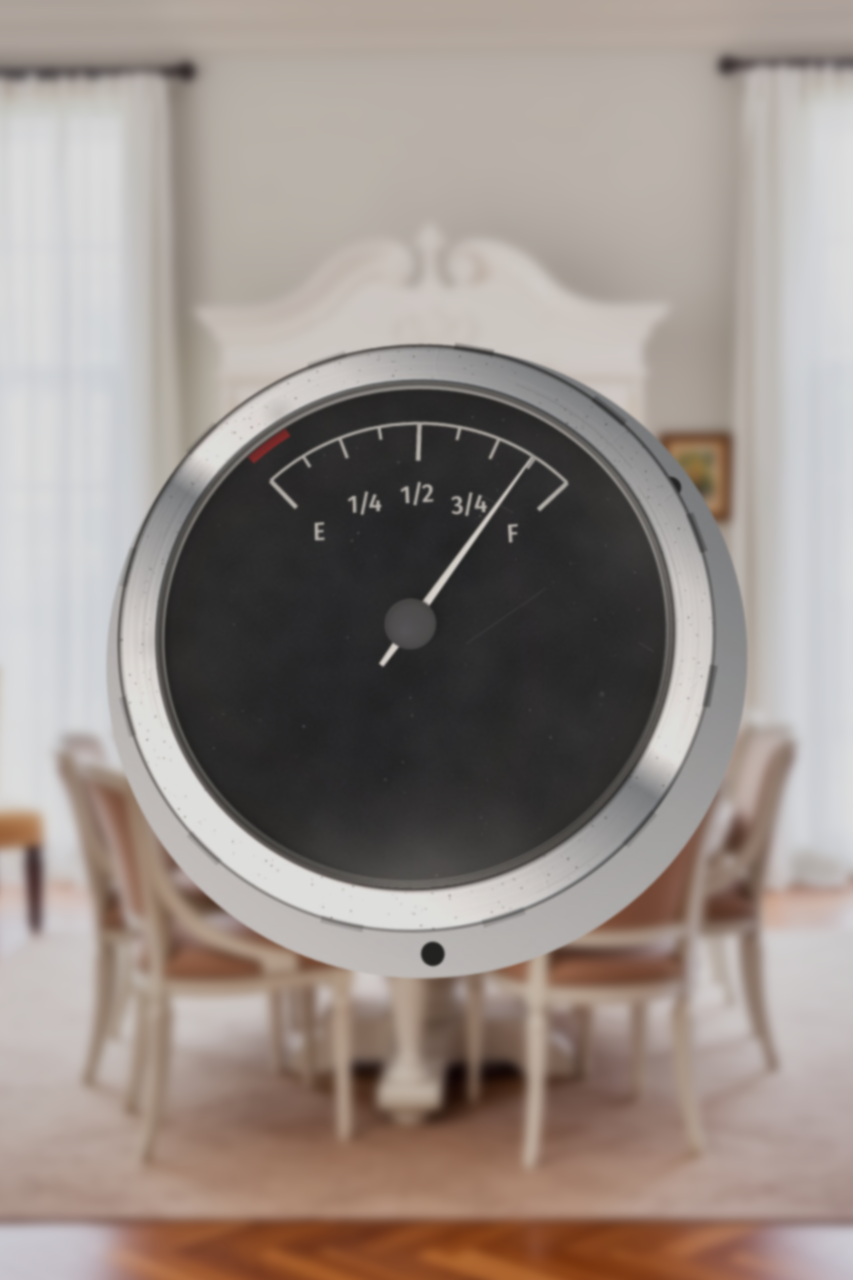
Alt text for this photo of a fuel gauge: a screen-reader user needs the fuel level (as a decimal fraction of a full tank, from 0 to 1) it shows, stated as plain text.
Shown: 0.875
